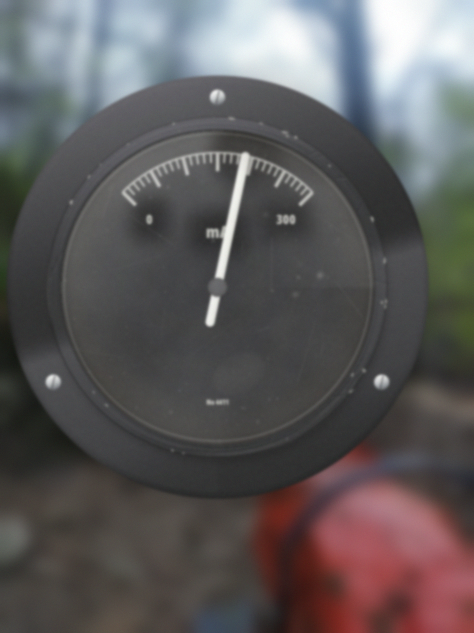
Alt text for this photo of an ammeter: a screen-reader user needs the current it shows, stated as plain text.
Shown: 190 mA
